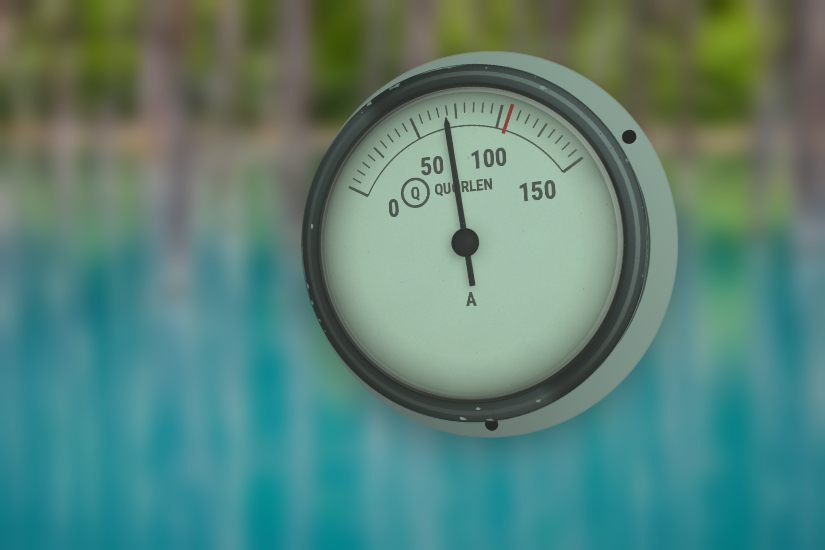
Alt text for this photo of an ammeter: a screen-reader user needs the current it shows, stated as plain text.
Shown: 70 A
